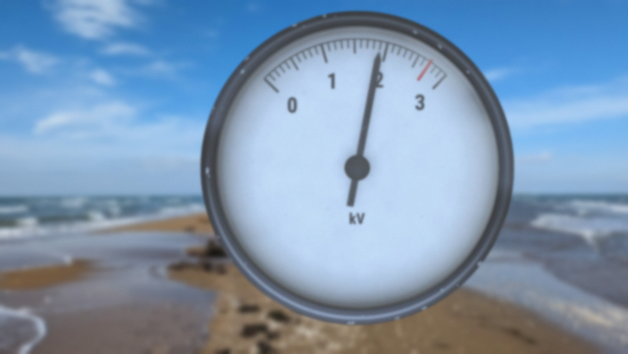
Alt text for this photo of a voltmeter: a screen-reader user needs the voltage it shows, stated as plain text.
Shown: 1.9 kV
